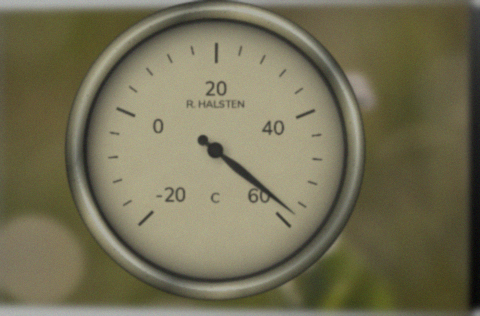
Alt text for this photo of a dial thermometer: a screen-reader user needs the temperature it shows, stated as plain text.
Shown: 58 °C
